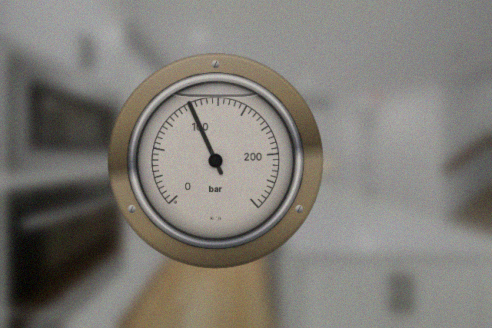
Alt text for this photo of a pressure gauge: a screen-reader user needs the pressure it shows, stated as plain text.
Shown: 100 bar
